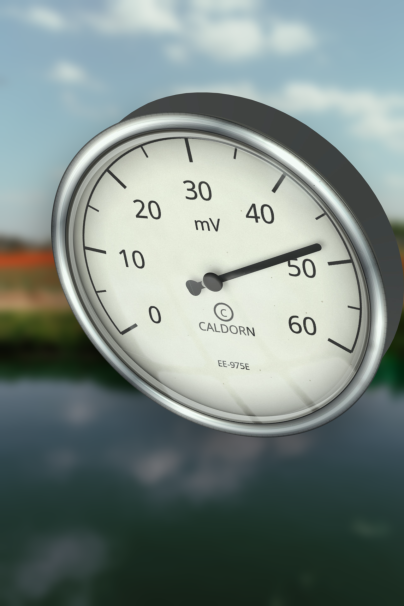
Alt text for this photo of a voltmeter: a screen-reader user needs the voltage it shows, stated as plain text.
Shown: 47.5 mV
